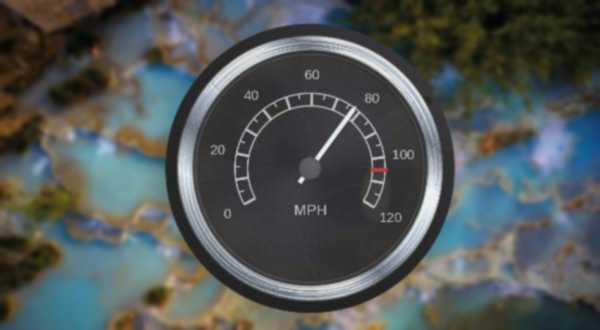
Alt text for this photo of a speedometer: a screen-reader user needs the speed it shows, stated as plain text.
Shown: 77.5 mph
